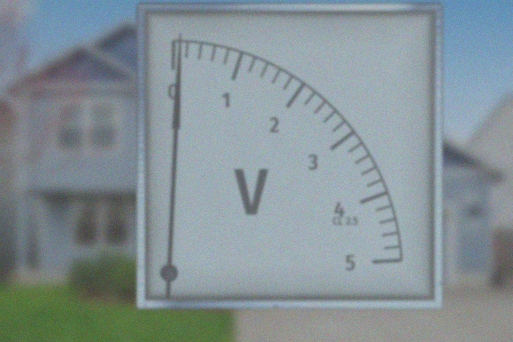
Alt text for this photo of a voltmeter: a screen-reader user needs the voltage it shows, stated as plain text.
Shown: 0.1 V
